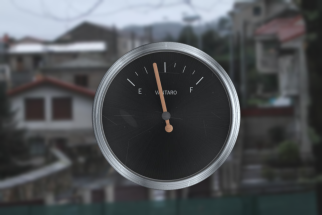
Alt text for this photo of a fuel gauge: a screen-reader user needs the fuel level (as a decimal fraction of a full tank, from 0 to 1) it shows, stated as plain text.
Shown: 0.375
